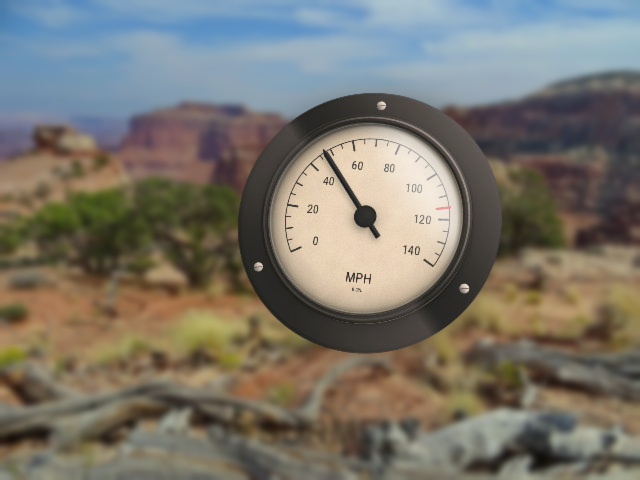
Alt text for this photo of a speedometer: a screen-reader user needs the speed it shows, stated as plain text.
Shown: 47.5 mph
